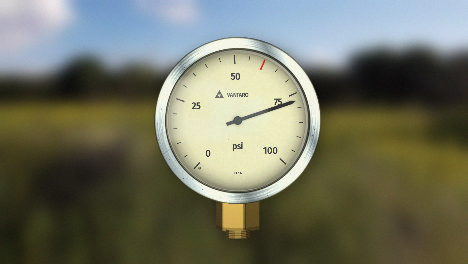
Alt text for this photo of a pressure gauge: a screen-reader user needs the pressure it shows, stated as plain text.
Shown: 77.5 psi
